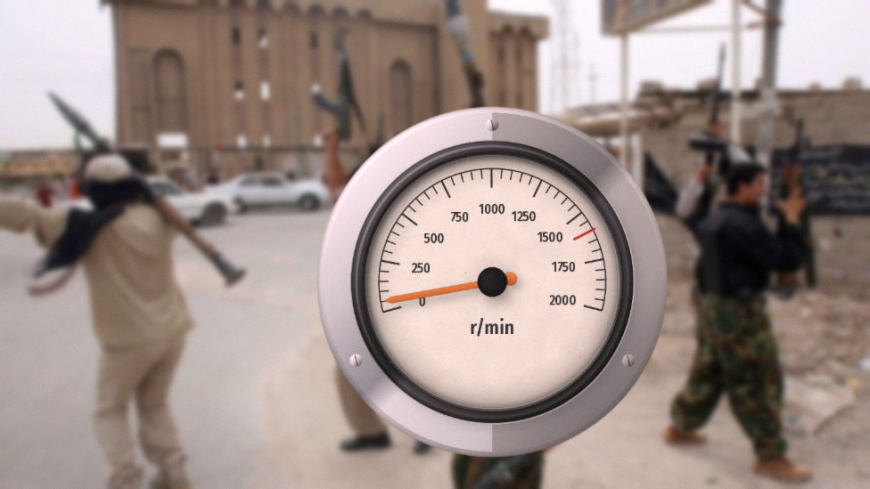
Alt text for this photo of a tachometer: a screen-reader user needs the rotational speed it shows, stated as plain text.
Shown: 50 rpm
